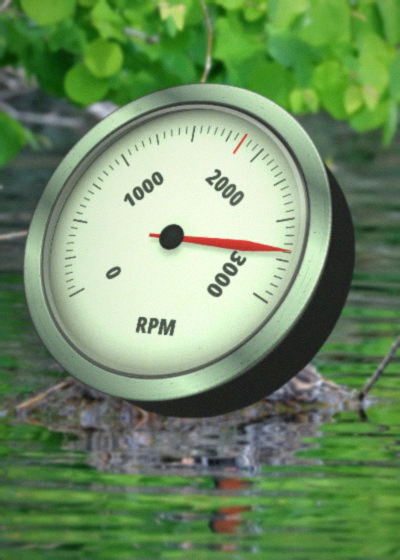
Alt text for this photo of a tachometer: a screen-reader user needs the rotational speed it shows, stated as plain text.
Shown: 2700 rpm
